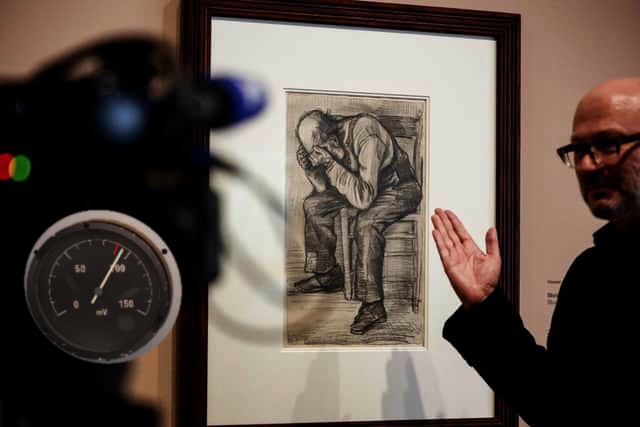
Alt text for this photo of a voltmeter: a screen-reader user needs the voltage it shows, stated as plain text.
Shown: 95 mV
